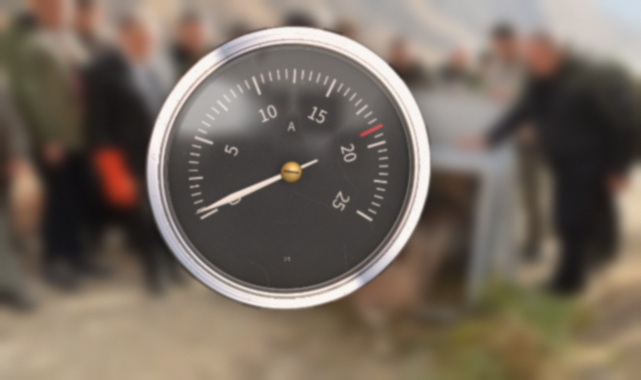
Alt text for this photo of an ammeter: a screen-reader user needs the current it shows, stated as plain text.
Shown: 0.5 A
